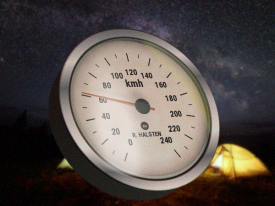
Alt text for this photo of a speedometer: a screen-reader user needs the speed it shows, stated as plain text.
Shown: 60 km/h
